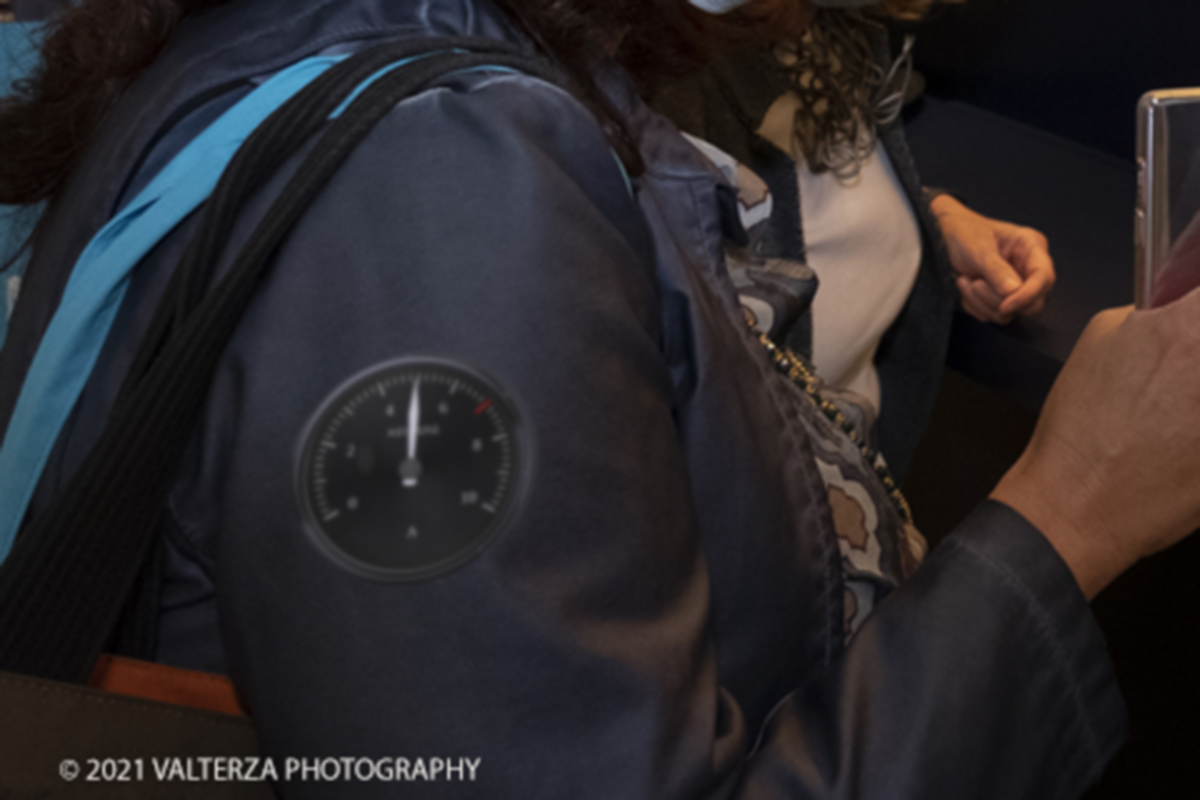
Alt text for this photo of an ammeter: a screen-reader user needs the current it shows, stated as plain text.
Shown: 5 A
